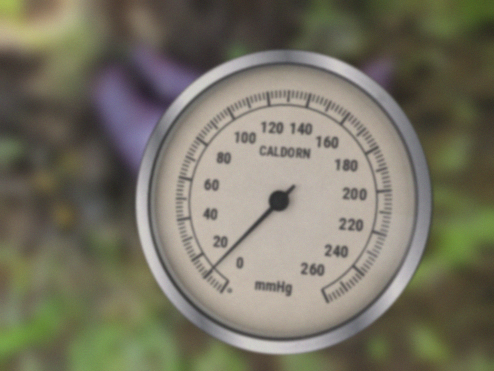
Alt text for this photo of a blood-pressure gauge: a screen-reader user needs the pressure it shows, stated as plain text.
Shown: 10 mmHg
